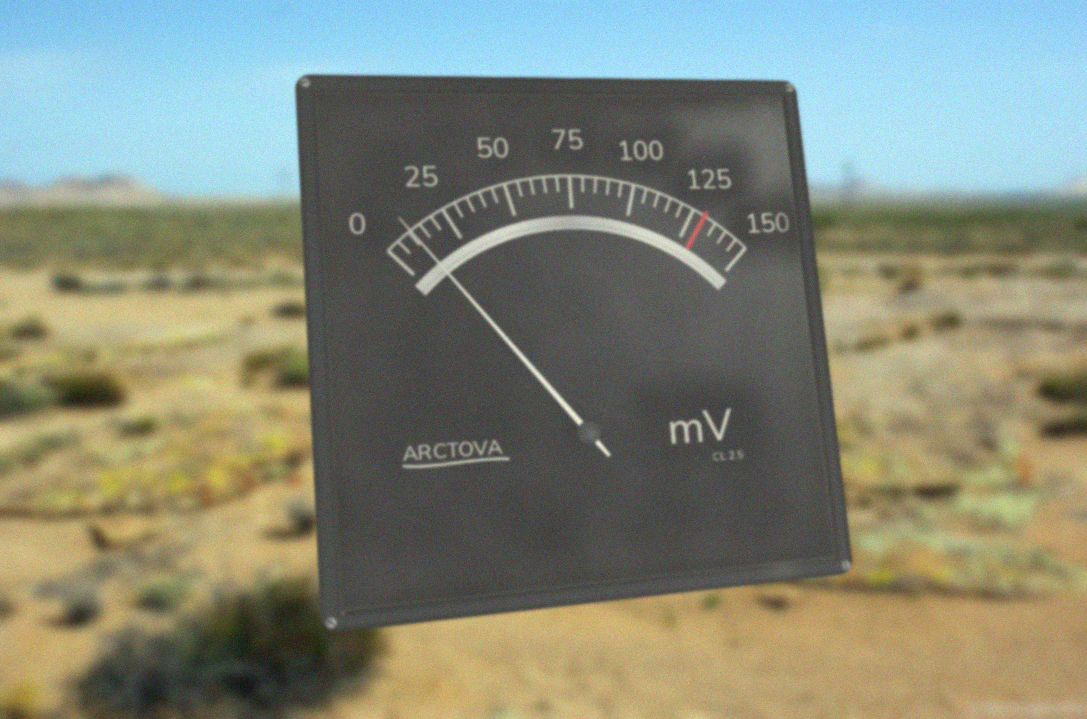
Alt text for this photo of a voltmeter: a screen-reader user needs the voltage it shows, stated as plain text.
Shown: 10 mV
